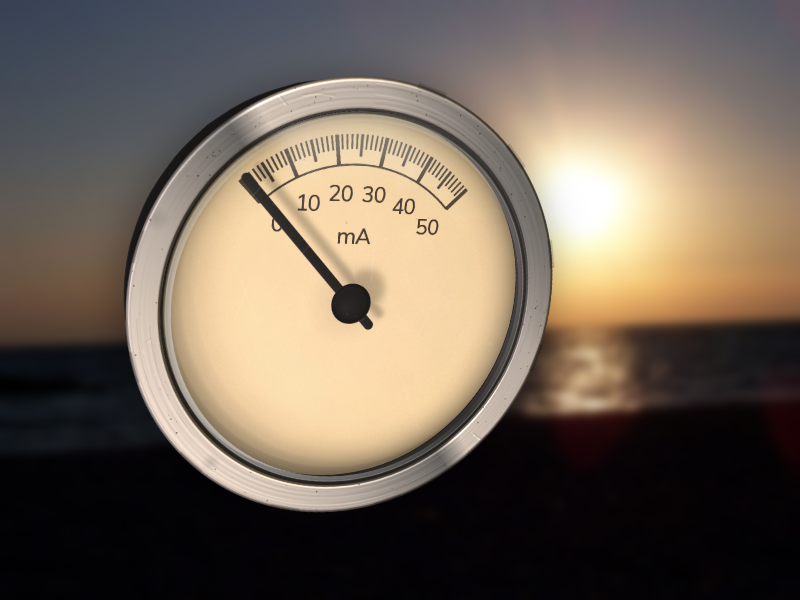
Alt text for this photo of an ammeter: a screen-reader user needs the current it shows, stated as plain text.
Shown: 1 mA
